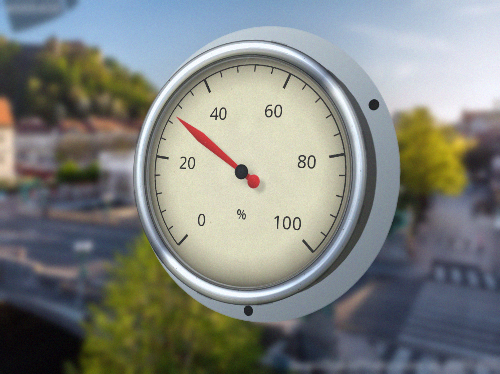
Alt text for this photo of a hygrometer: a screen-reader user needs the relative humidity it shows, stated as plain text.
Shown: 30 %
